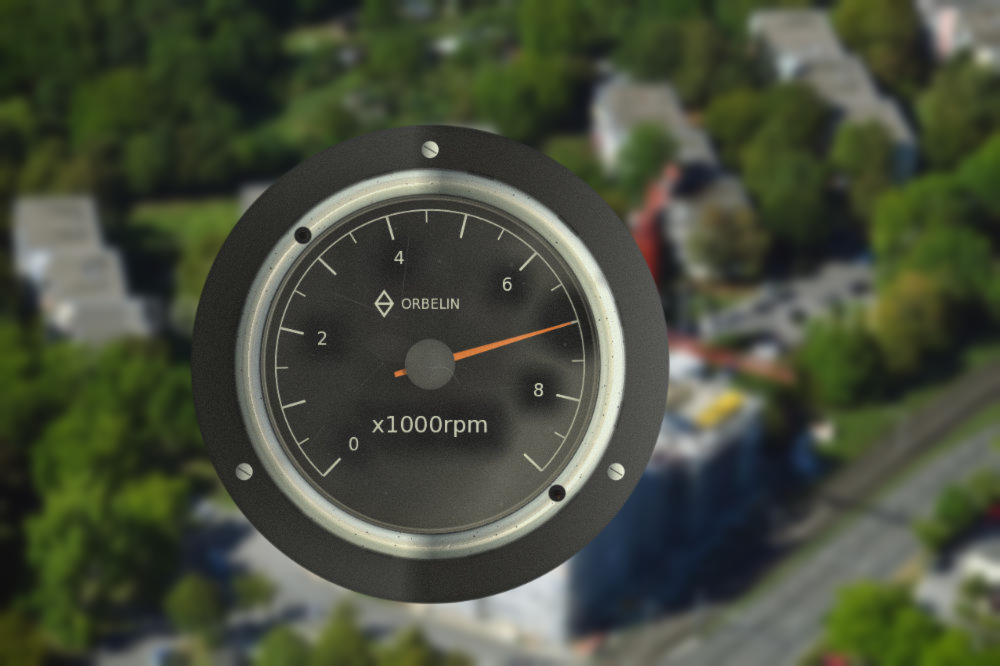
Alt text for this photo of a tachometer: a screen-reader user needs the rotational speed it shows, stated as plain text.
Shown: 7000 rpm
